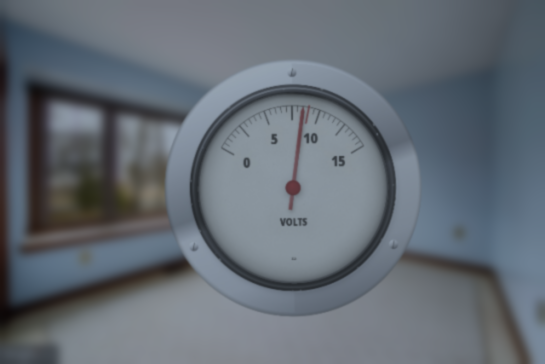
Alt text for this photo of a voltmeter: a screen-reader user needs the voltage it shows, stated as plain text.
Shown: 8.5 V
